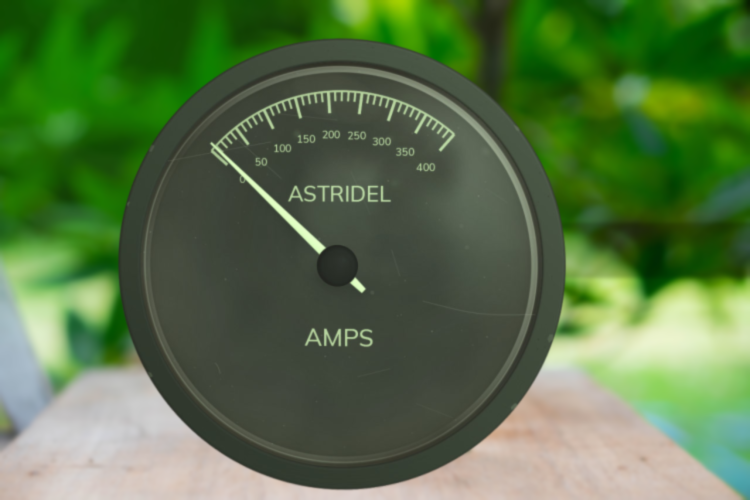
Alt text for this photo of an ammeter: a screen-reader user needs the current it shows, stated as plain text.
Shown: 10 A
